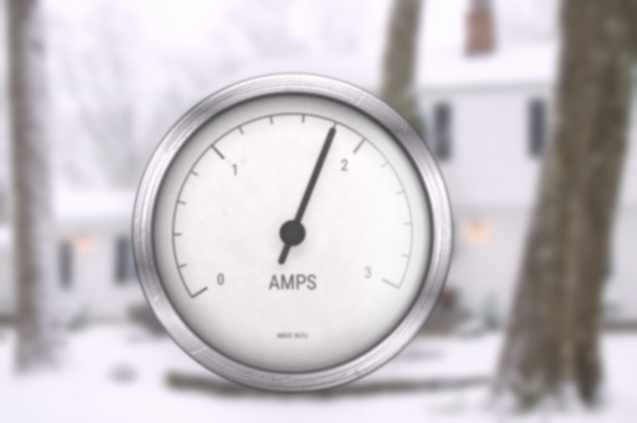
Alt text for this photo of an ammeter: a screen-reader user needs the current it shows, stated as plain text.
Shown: 1.8 A
